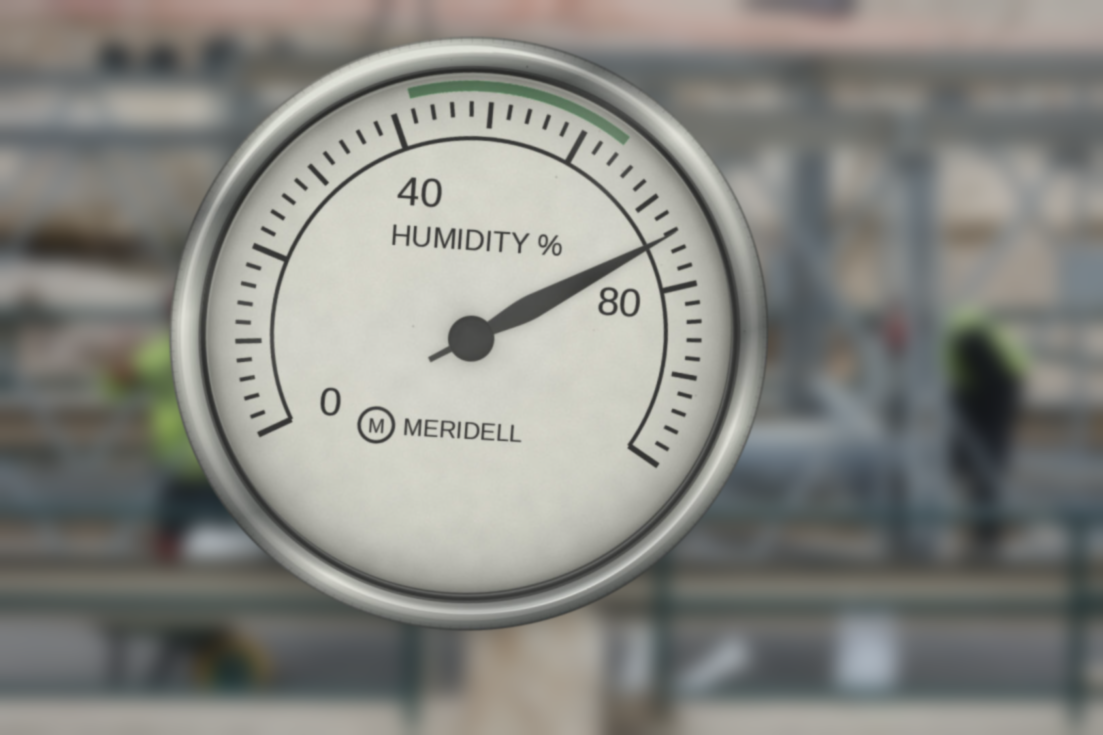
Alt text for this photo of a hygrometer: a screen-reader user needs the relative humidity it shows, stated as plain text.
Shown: 74 %
